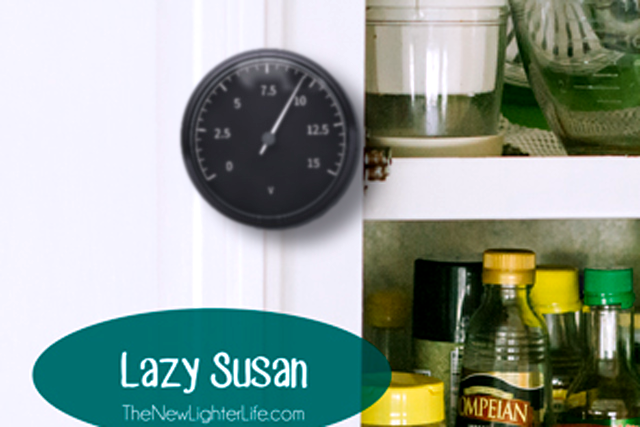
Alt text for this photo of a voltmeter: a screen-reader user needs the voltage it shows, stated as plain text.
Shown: 9.5 V
